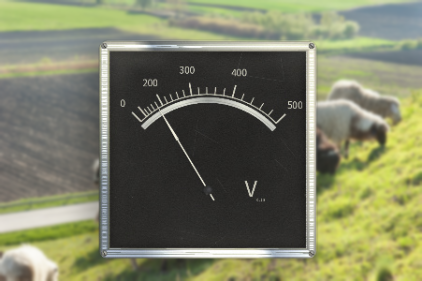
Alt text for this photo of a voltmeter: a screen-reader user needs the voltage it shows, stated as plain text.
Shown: 180 V
